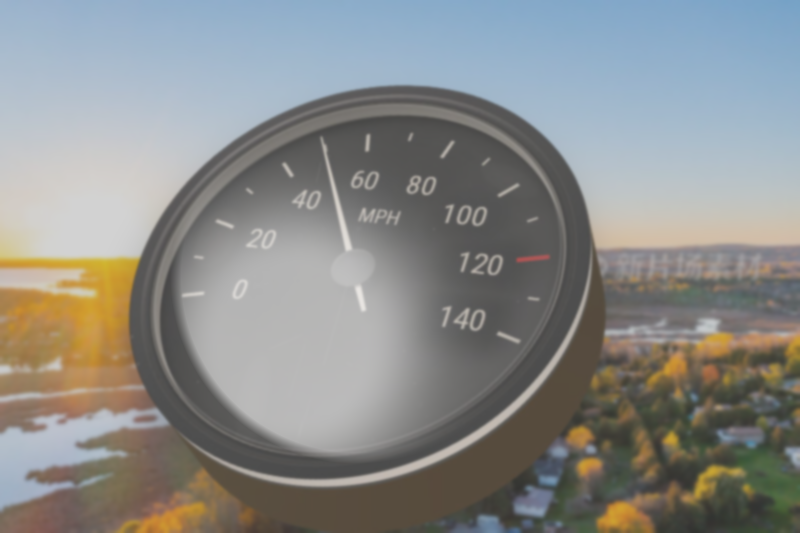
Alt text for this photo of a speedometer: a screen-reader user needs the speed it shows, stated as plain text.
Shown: 50 mph
